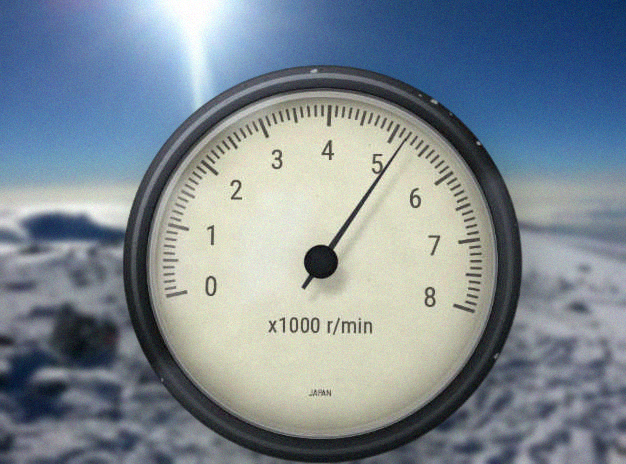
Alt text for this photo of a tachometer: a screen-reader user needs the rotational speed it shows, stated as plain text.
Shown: 5200 rpm
